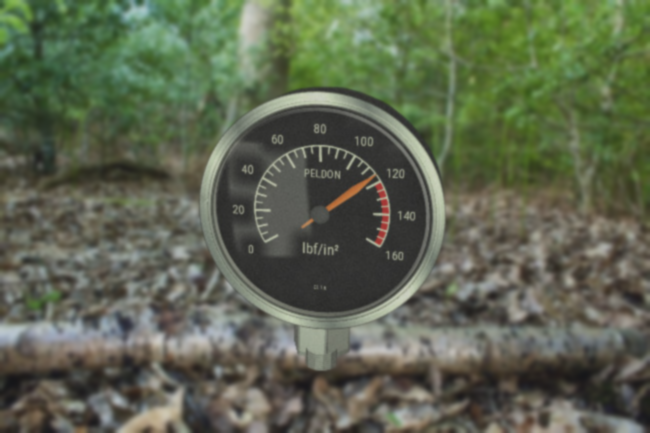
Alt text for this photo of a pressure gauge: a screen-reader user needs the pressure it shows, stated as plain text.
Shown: 115 psi
